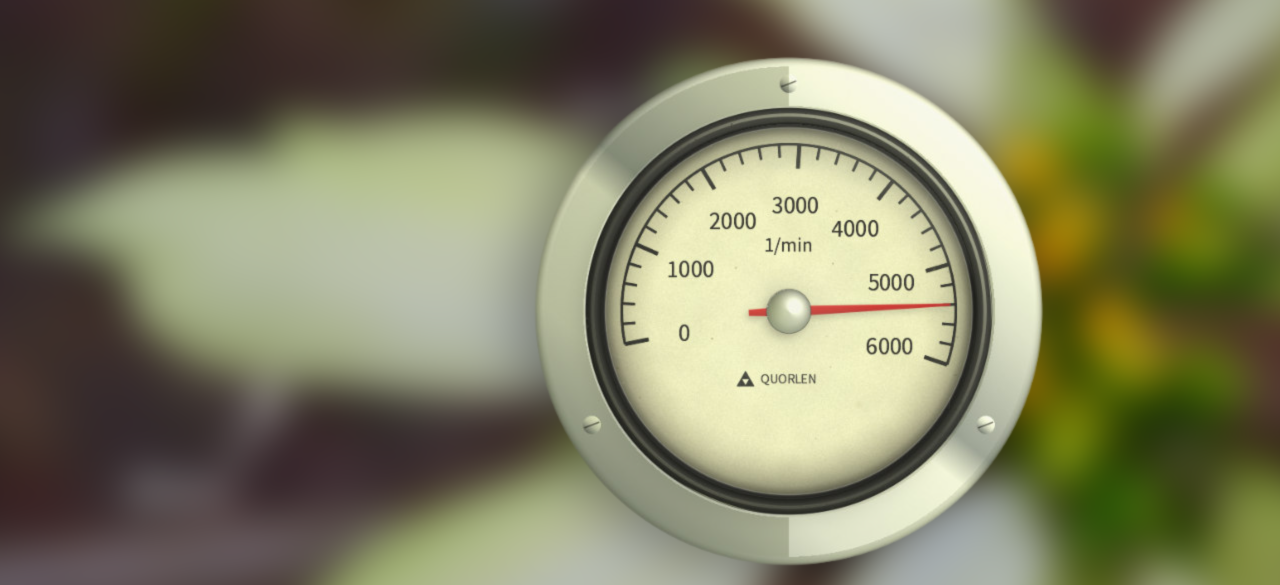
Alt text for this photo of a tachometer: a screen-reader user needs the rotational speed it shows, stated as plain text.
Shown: 5400 rpm
